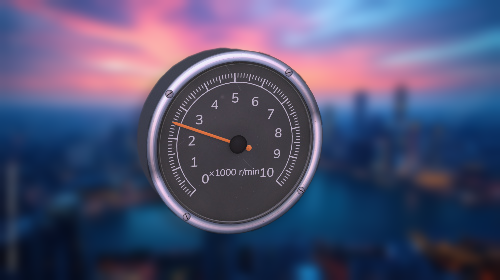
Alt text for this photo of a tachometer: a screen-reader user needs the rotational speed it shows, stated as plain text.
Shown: 2500 rpm
